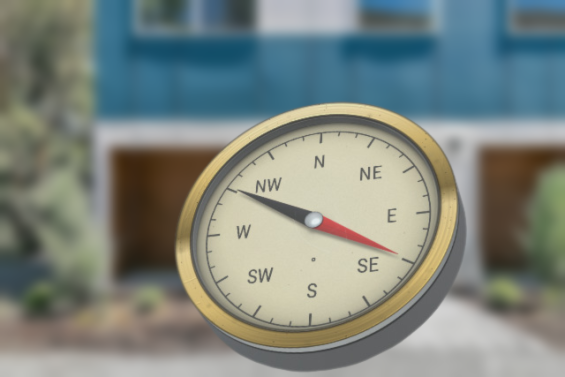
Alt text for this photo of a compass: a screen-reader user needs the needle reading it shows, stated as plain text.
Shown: 120 °
